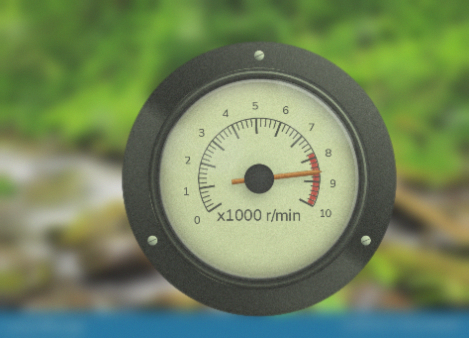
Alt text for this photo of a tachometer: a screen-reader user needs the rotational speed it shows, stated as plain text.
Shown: 8600 rpm
